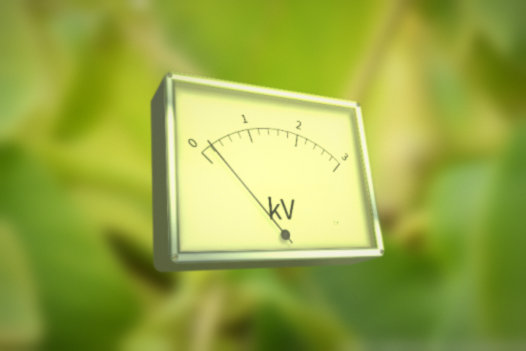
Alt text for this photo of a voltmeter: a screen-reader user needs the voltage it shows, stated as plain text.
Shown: 0.2 kV
